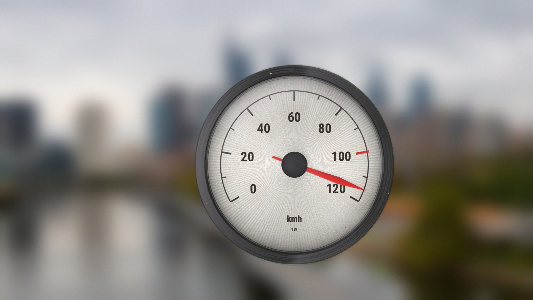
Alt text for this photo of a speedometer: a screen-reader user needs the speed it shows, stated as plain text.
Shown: 115 km/h
